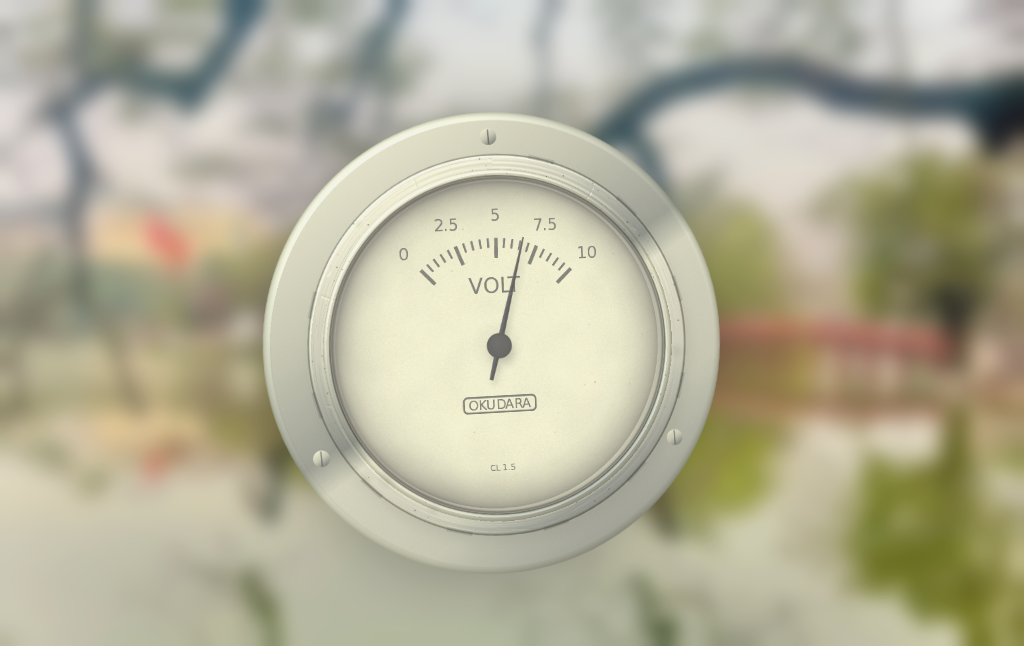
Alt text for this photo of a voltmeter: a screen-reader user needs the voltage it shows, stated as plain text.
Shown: 6.5 V
